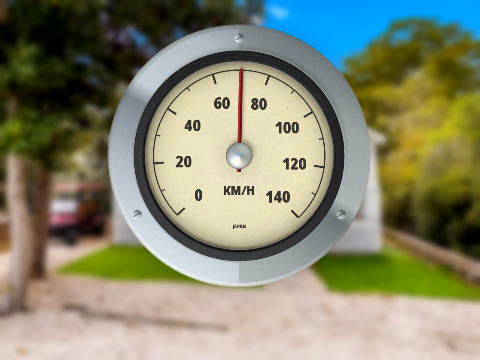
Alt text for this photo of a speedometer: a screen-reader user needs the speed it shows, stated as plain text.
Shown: 70 km/h
